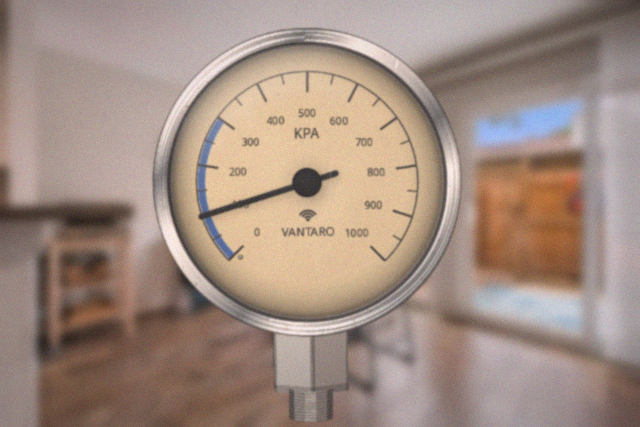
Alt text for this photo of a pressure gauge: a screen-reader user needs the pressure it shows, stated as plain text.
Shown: 100 kPa
